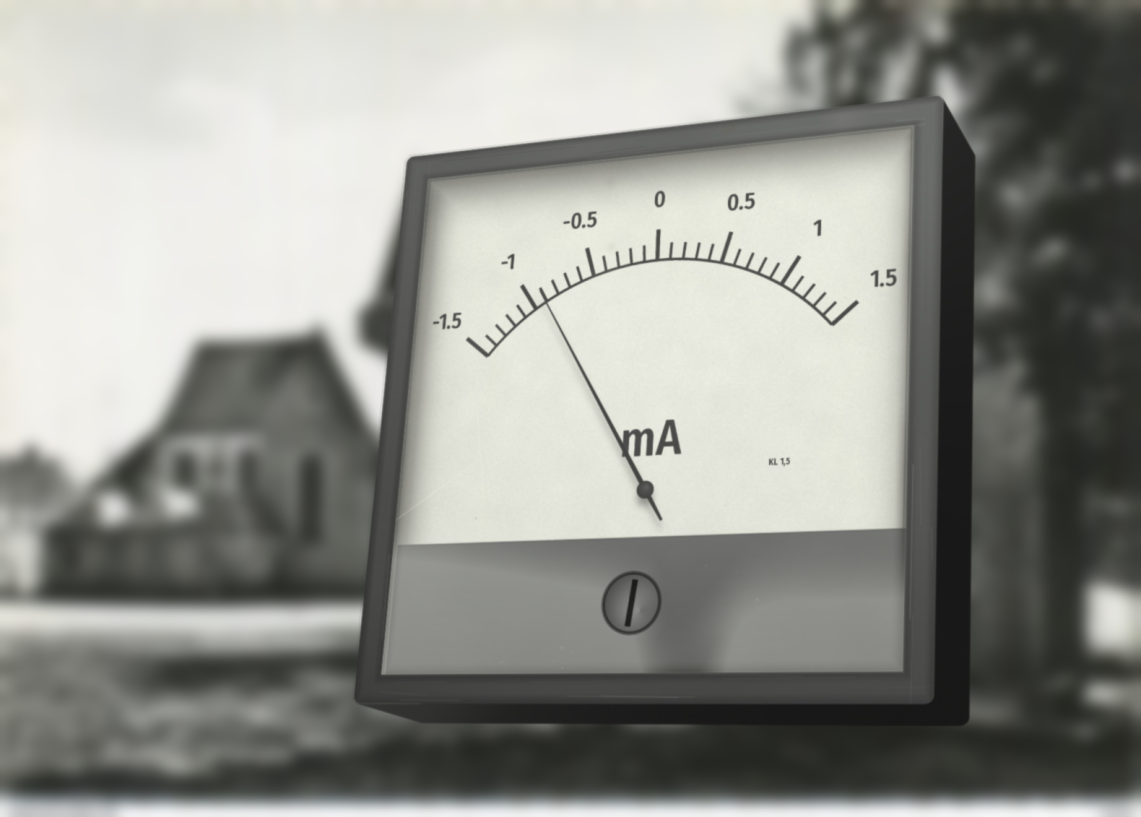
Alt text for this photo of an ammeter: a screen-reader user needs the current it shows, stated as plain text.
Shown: -0.9 mA
